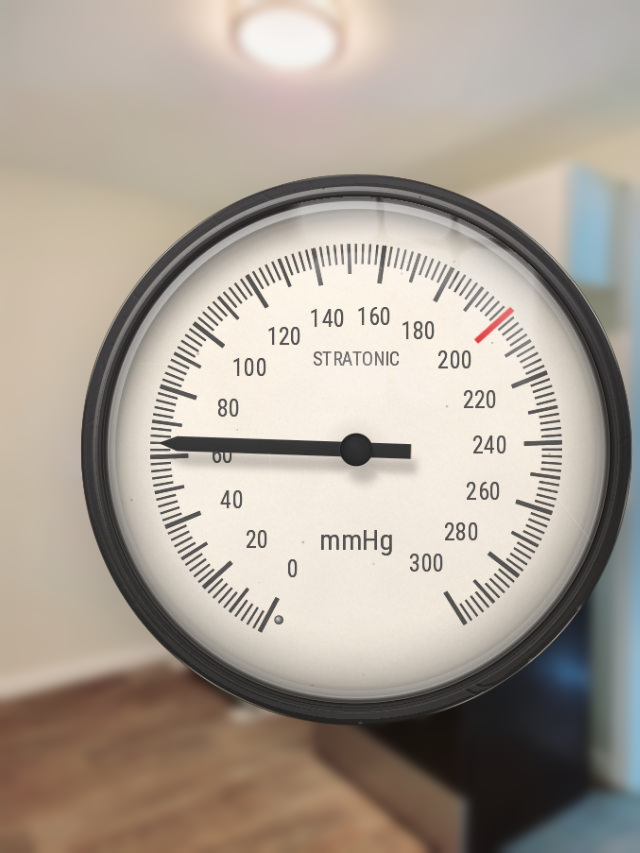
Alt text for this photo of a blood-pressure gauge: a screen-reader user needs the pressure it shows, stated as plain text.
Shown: 64 mmHg
